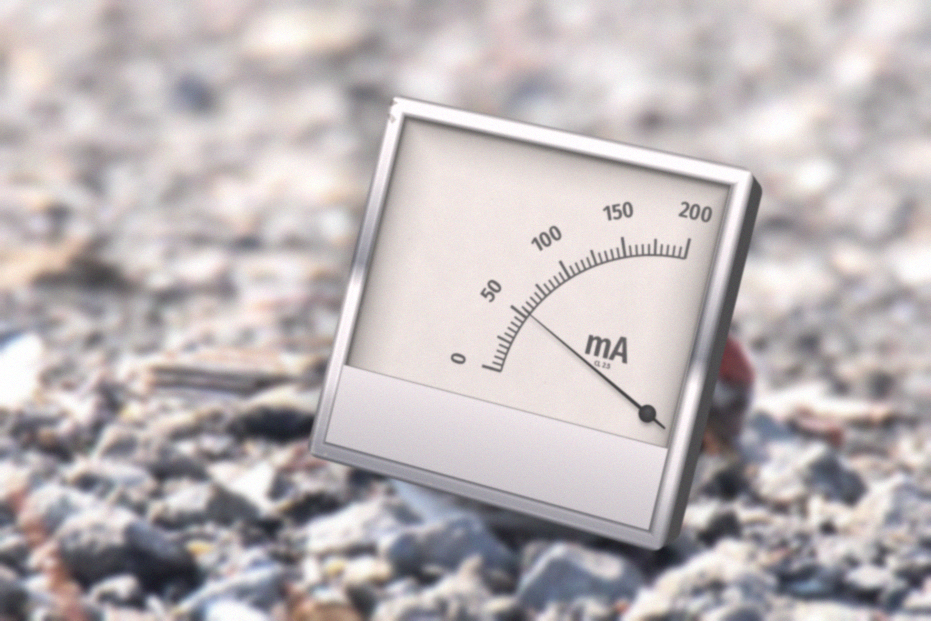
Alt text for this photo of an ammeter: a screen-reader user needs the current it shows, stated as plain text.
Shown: 55 mA
